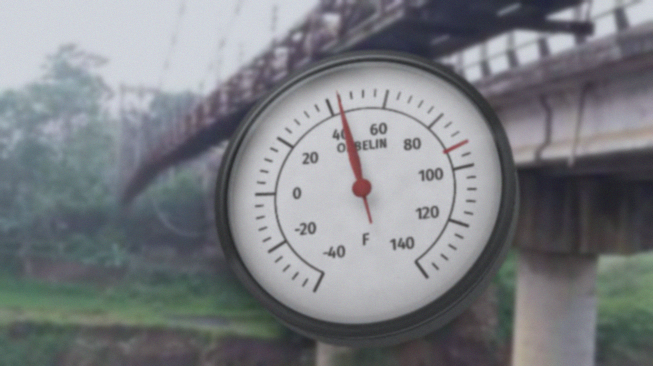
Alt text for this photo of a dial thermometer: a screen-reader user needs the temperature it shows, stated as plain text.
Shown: 44 °F
